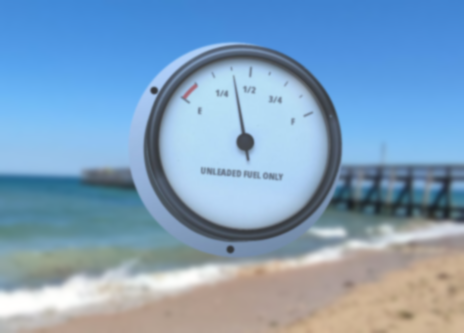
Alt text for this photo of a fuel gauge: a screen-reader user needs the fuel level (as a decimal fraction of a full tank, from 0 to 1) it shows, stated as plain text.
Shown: 0.375
